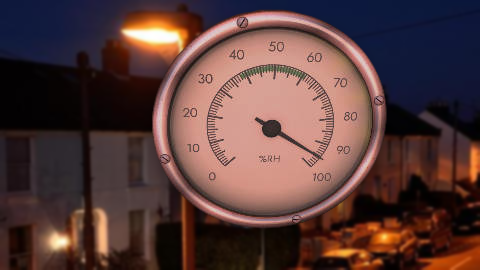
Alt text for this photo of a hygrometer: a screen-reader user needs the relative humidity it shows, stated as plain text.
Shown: 95 %
